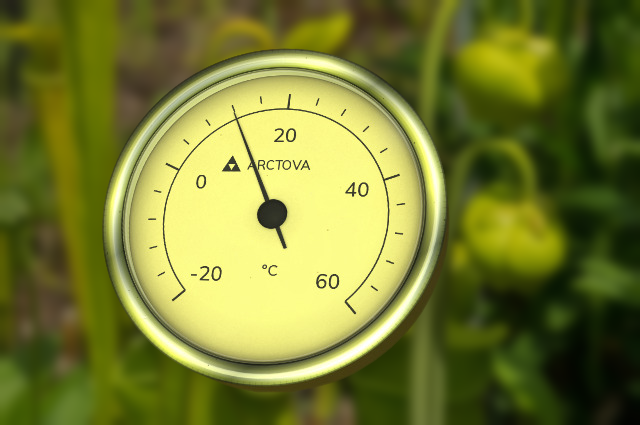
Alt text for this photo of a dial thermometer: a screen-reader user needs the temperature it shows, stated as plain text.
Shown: 12 °C
